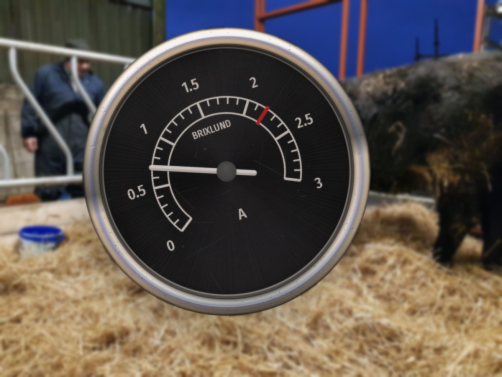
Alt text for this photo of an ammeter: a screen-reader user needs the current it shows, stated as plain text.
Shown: 0.7 A
